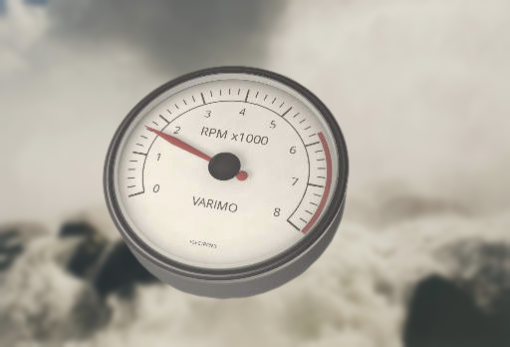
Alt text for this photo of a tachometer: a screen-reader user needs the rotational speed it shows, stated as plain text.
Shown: 1600 rpm
